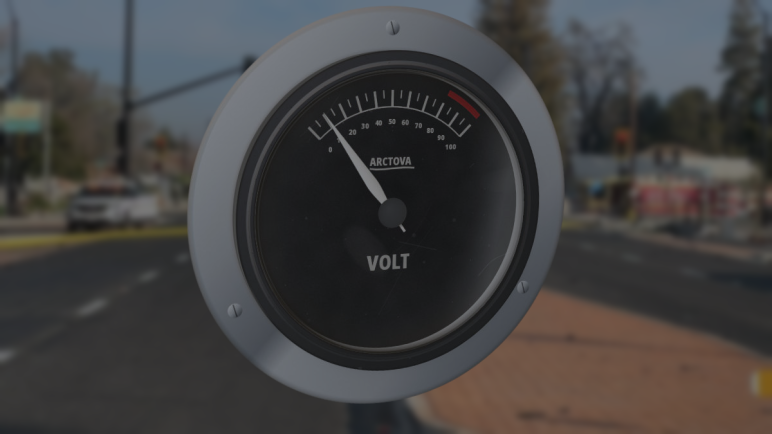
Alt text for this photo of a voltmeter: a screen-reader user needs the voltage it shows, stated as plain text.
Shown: 10 V
